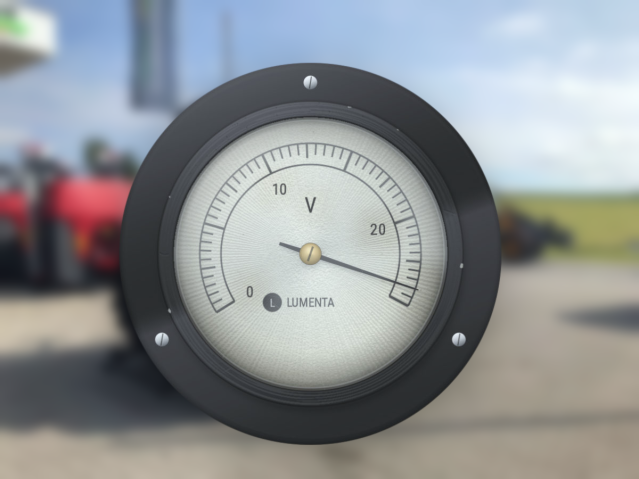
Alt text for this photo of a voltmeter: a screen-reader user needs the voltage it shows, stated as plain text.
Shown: 24 V
